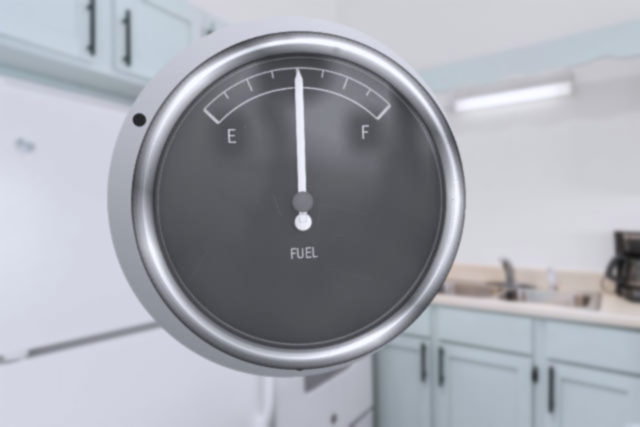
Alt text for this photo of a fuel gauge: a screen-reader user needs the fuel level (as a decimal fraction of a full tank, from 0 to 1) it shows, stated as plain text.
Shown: 0.5
